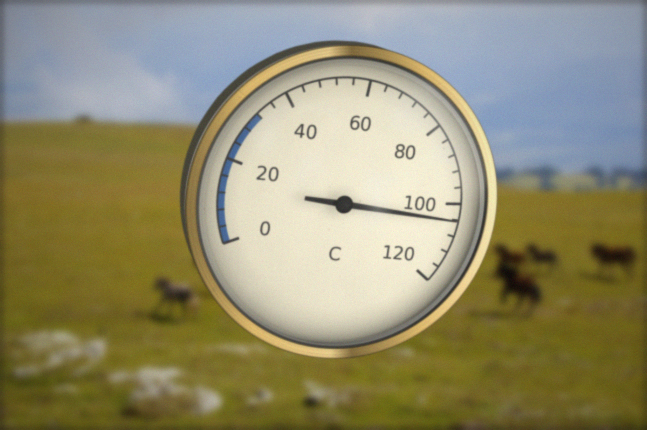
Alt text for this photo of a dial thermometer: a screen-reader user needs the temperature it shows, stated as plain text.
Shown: 104 °C
